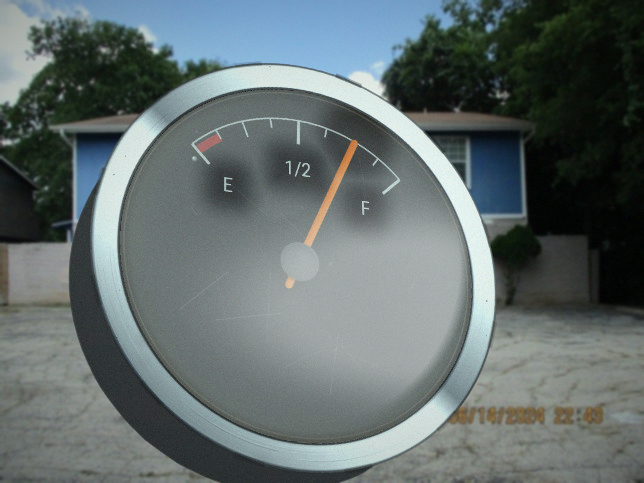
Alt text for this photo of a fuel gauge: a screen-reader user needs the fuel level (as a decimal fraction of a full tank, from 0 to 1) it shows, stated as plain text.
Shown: 0.75
